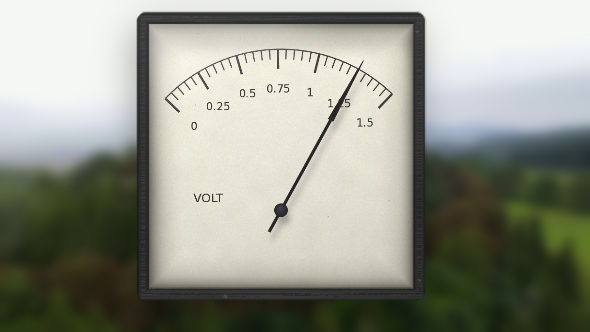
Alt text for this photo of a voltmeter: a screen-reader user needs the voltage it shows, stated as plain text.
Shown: 1.25 V
